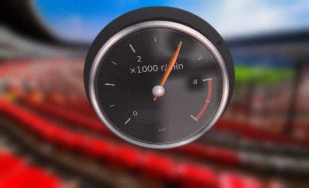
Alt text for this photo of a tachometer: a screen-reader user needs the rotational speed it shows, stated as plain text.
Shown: 3000 rpm
